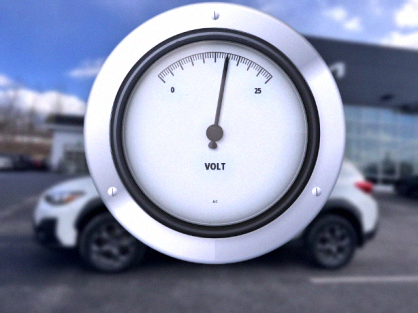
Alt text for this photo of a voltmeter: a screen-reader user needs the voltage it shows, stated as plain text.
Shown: 15 V
